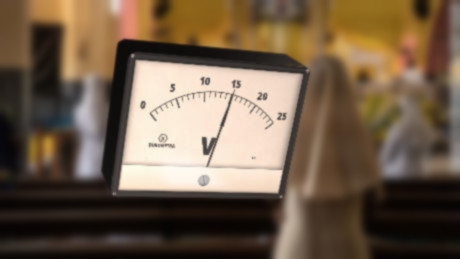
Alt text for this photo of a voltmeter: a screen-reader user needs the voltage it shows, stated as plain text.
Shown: 15 V
